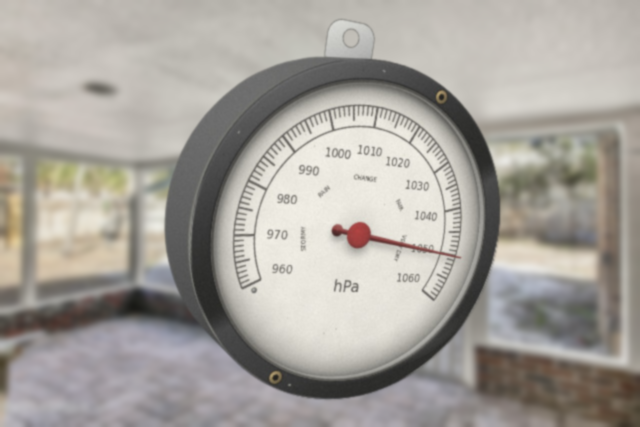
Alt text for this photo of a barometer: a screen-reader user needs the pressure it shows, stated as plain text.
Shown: 1050 hPa
